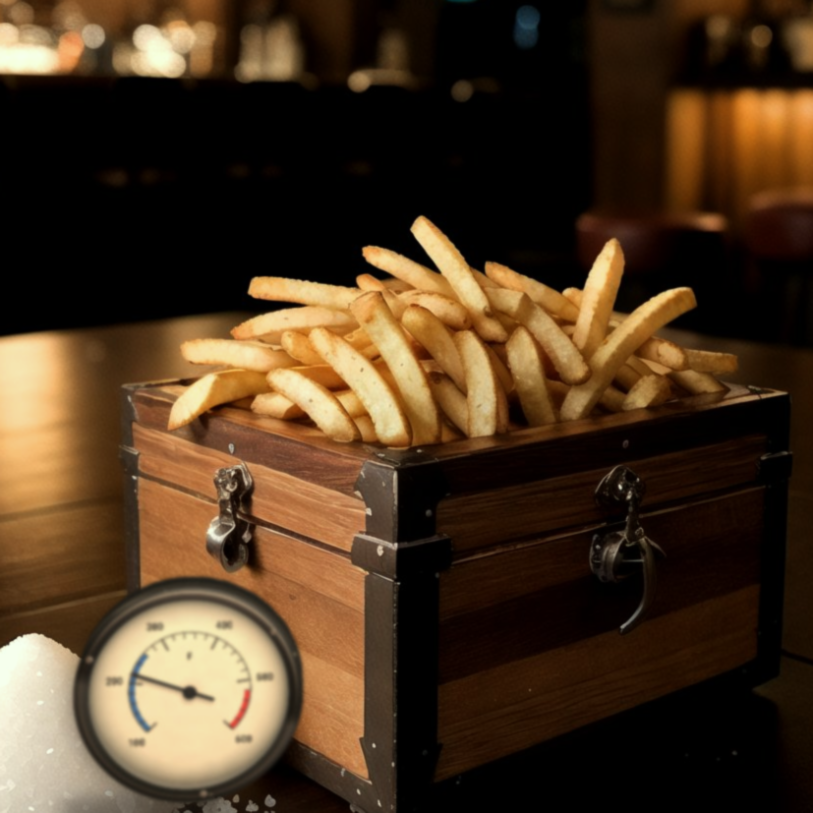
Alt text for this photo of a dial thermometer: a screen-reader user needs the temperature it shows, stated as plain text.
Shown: 220 °F
